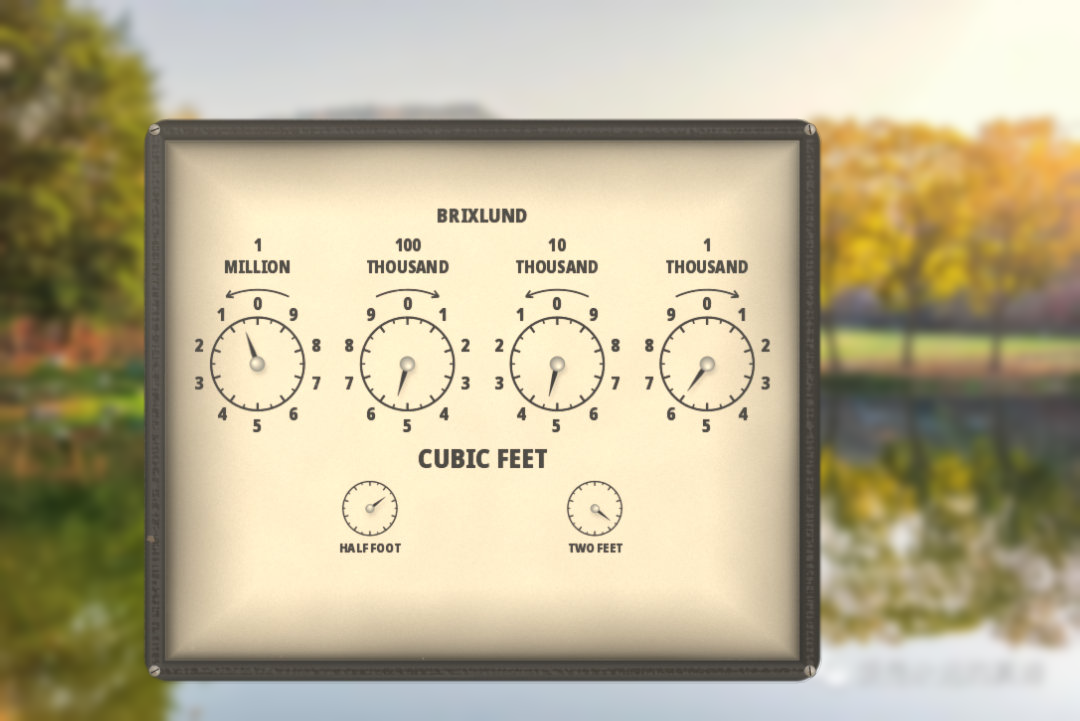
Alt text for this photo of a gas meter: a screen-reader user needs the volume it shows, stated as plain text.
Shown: 54600 ft³
